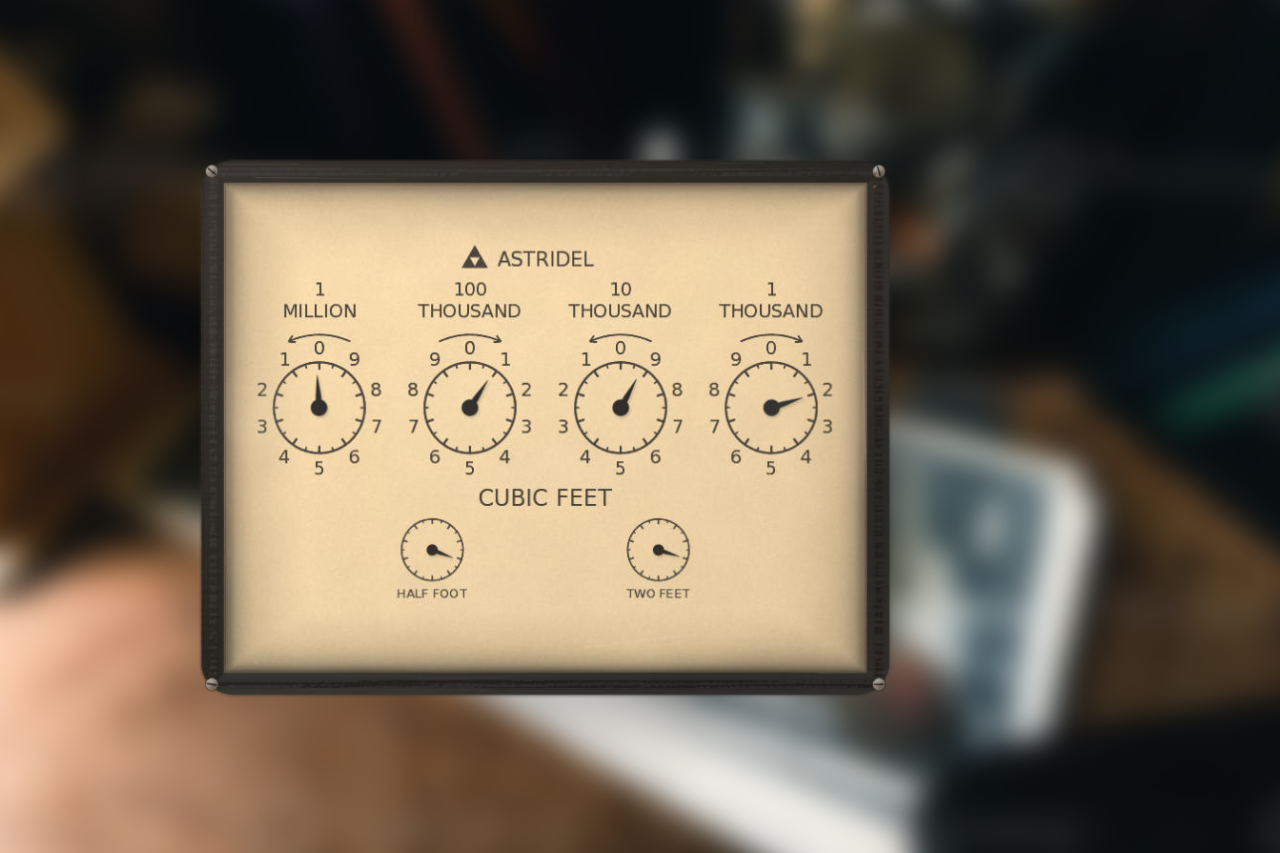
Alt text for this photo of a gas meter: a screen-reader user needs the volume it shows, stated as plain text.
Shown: 9200 ft³
